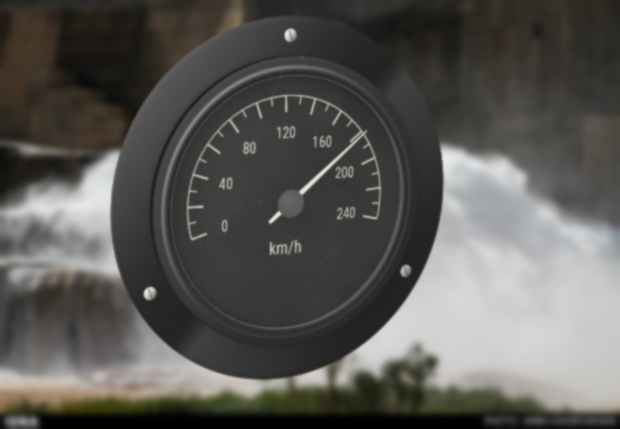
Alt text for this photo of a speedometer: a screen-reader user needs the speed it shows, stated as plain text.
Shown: 180 km/h
